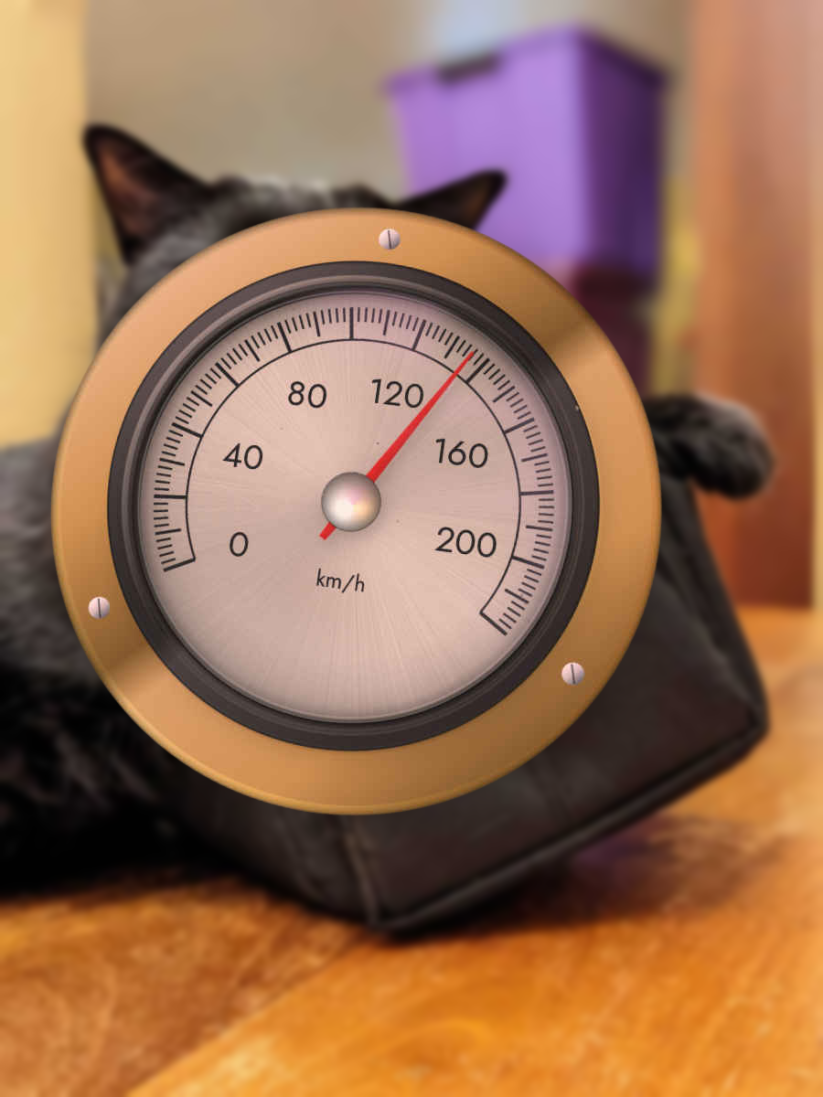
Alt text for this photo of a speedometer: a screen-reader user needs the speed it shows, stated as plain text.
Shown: 136 km/h
